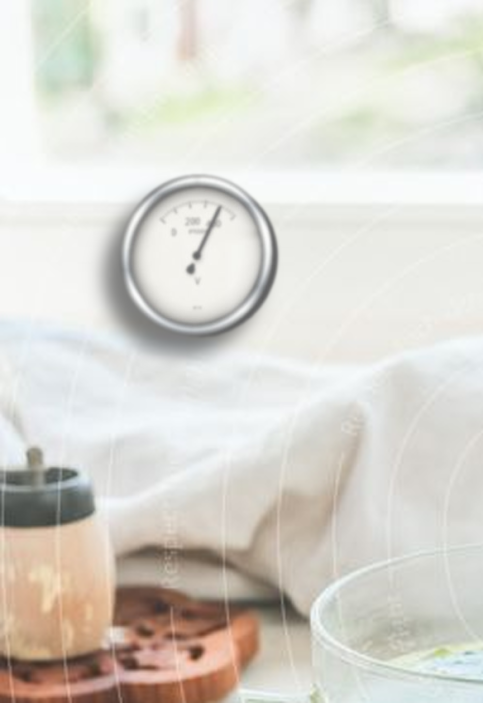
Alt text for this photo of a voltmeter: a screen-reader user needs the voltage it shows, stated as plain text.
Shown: 400 V
